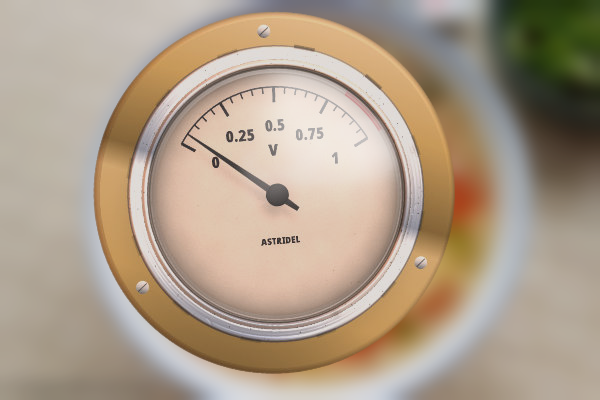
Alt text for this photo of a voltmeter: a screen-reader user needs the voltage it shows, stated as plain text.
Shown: 0.05 V
